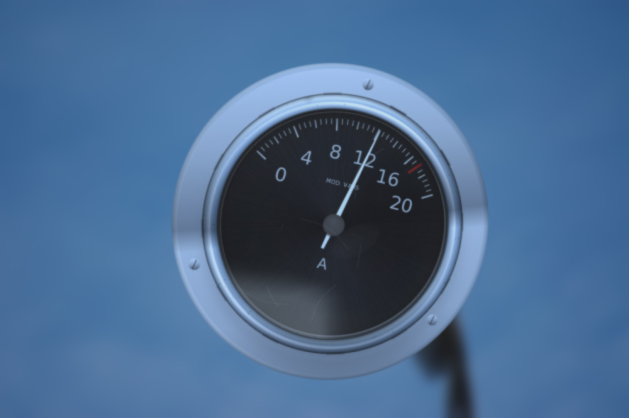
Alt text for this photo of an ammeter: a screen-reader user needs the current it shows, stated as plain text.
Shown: 12 A
